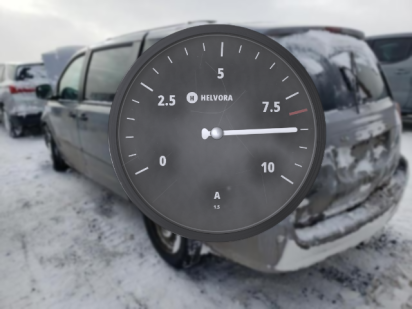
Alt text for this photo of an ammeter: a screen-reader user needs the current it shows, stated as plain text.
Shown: 8.5 A
